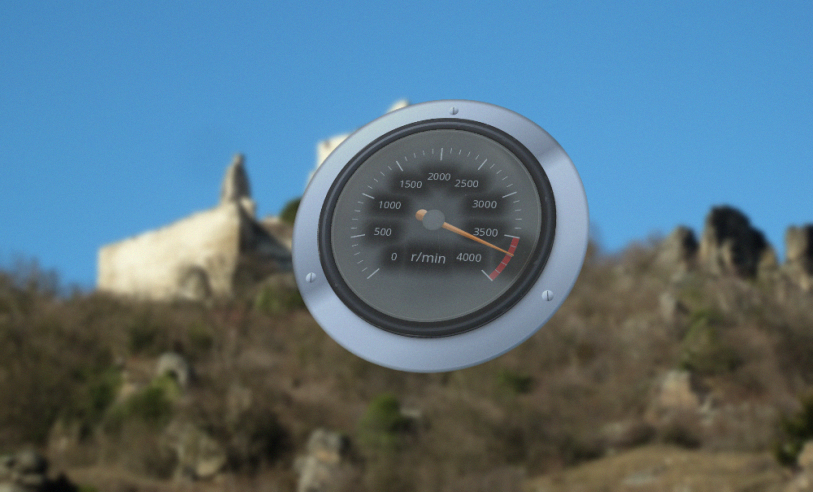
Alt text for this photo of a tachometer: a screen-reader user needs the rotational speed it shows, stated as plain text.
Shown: 3700 rpm
